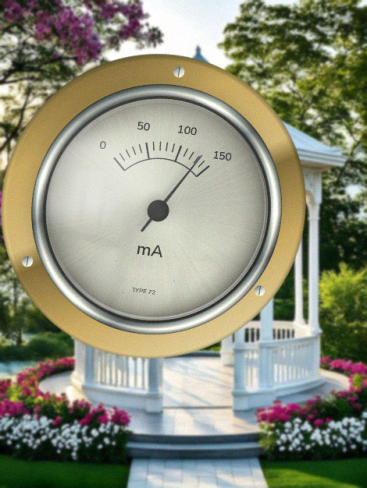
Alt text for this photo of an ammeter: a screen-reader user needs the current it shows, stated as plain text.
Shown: 130 mA
